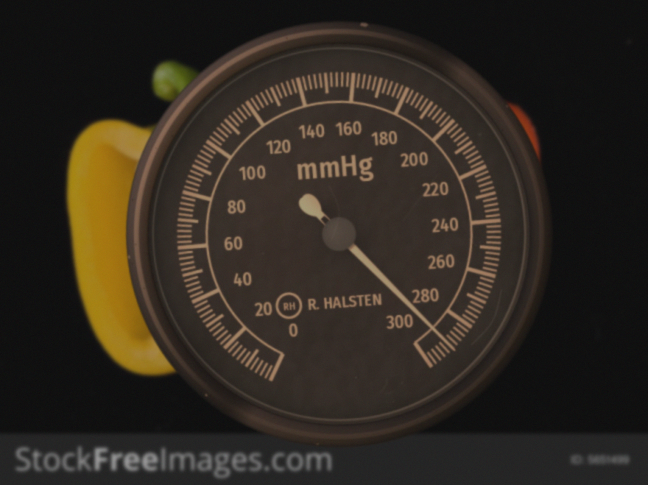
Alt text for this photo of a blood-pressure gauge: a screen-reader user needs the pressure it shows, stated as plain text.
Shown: 290 mmHg
